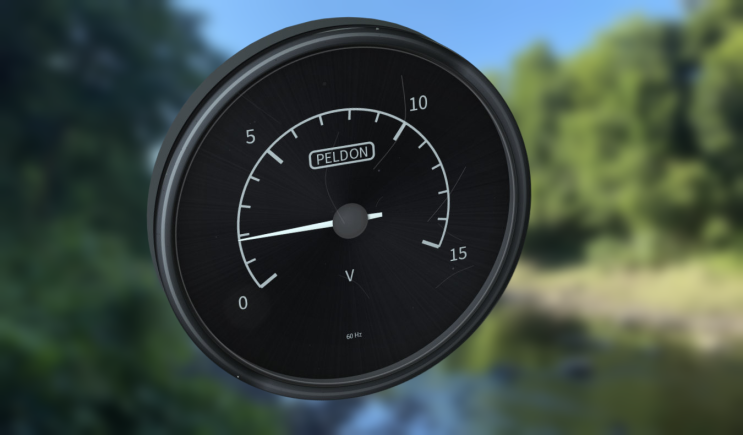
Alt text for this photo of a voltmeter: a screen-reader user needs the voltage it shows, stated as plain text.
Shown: 2 V
